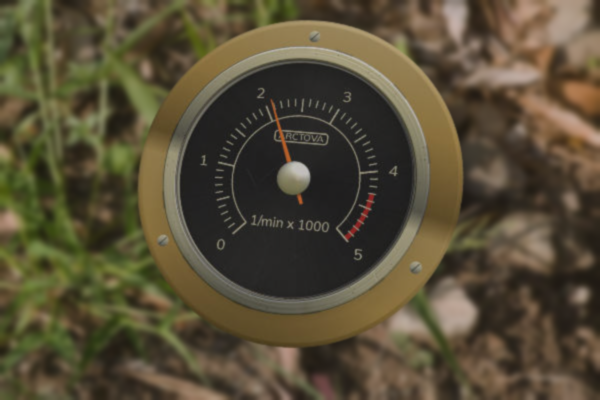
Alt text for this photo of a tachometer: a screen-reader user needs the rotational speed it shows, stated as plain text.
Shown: 2100 rpm
